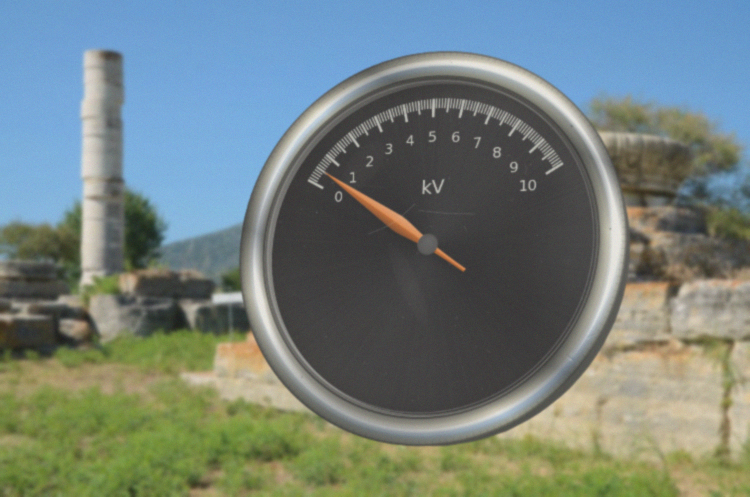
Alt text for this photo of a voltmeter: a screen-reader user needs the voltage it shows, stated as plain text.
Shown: 0.5 kV
